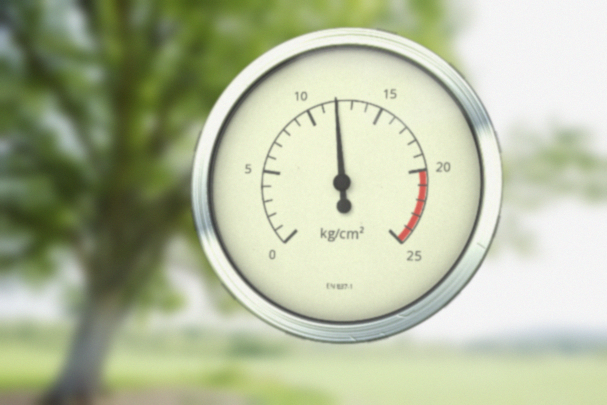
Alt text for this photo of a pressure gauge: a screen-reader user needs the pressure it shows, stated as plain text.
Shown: 12 kg/cm²
